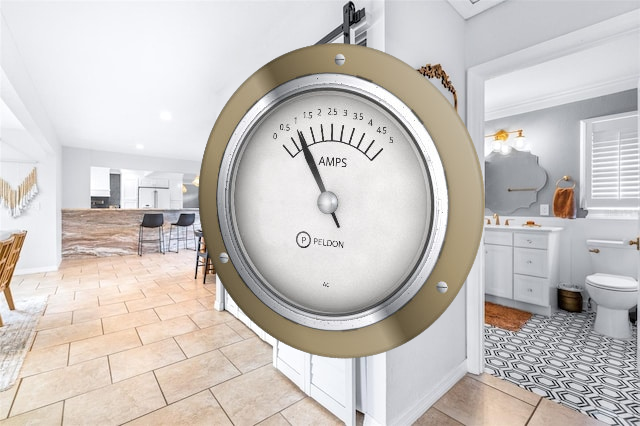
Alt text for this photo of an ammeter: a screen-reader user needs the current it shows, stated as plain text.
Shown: 1 A
